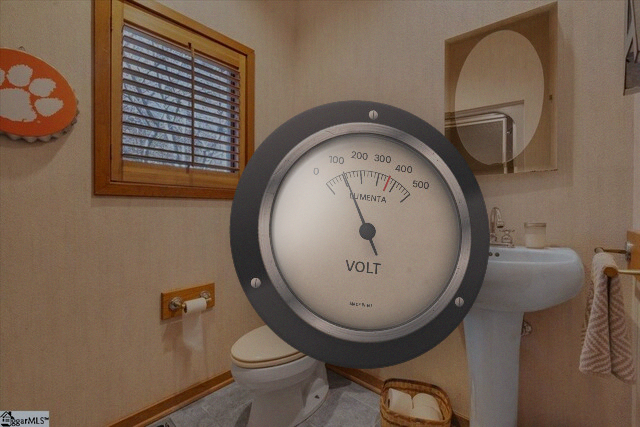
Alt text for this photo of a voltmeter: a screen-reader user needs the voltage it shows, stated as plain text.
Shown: 100 V
